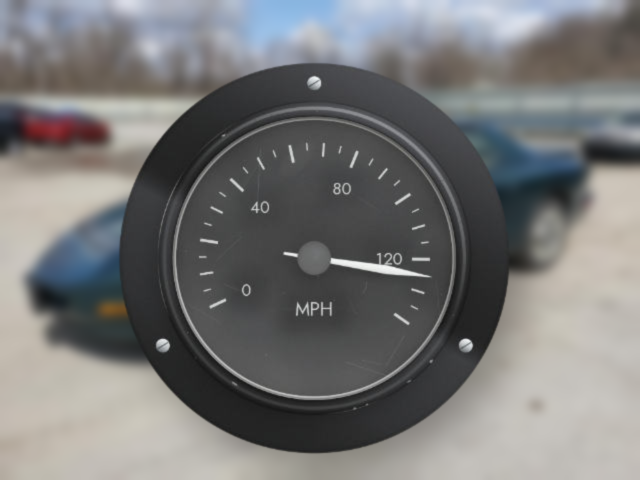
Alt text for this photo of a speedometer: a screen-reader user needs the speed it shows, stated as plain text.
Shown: 125 mph
